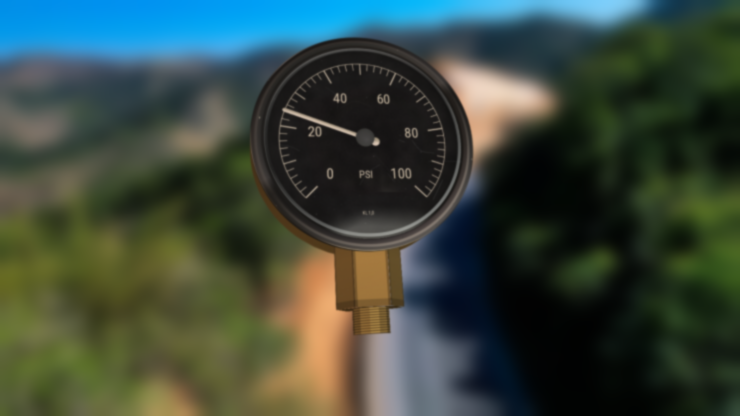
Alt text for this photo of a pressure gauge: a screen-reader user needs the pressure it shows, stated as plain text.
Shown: 24 psi
